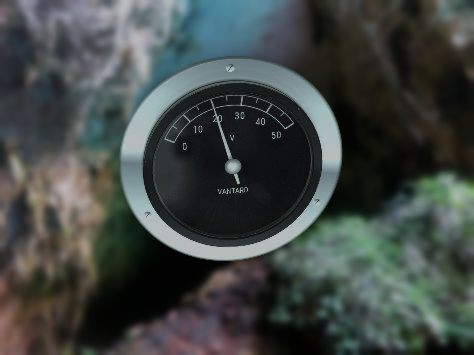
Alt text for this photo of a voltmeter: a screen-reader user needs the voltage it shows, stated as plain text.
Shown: 20 V
